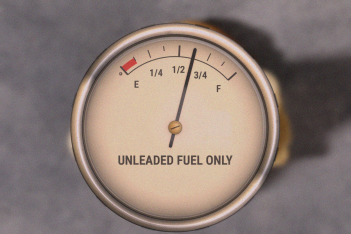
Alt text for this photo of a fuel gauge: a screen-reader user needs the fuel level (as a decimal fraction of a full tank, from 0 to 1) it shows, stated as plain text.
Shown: 0.625
